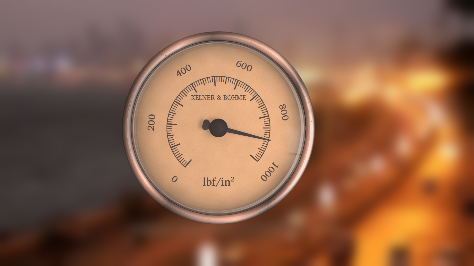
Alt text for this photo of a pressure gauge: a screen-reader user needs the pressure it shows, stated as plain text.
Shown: 900 psi
